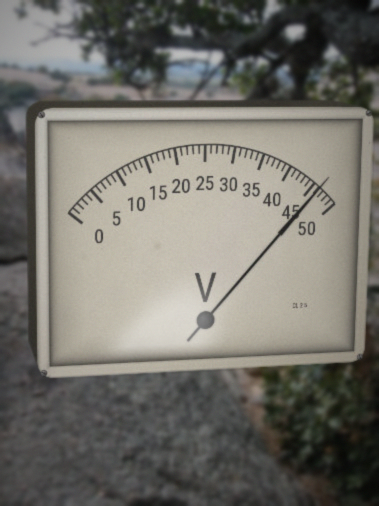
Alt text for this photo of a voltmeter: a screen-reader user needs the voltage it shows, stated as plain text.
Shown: 46 V
